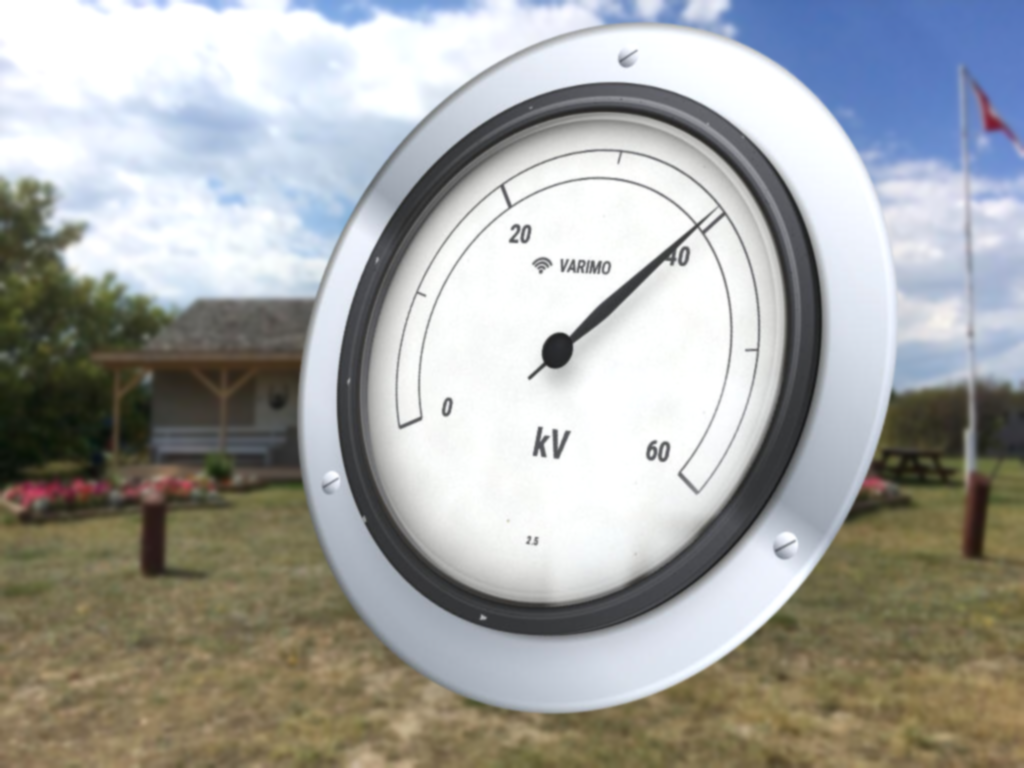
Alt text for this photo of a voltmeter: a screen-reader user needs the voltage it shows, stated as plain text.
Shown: 40 kV
